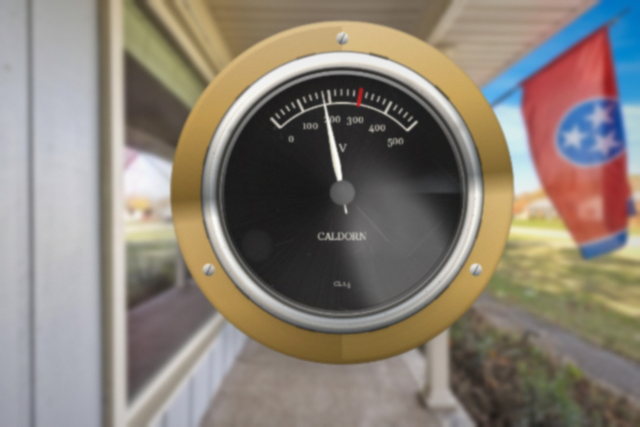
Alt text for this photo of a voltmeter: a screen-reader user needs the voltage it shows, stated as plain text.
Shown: 180 V
